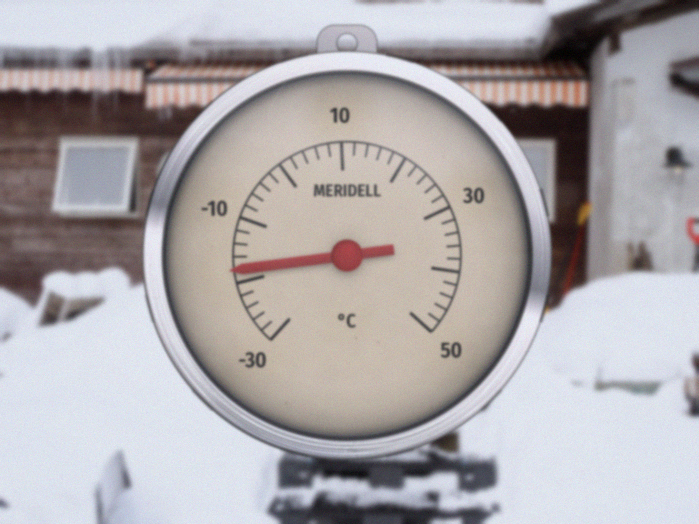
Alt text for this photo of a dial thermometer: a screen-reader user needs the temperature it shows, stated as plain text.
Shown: -18 °C
